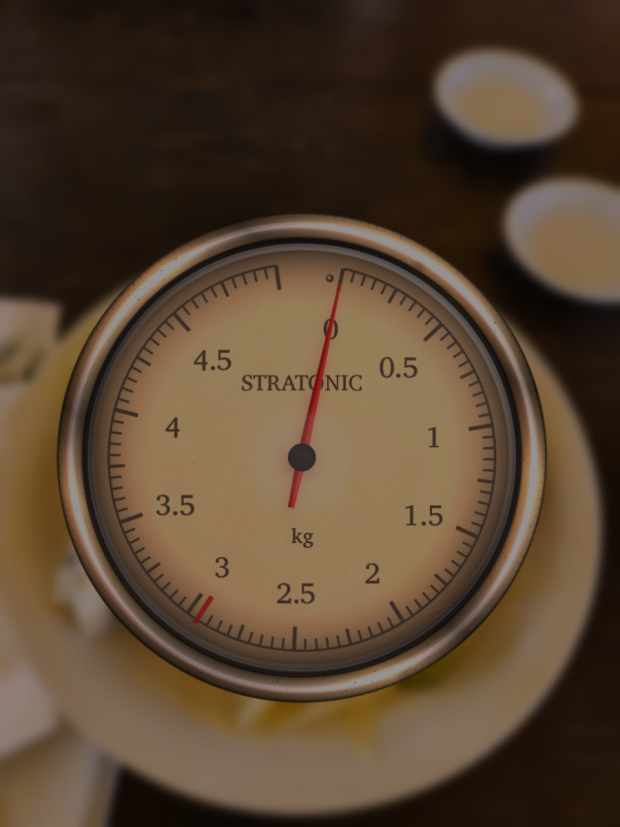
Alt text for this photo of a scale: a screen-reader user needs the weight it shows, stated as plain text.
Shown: 0 kg
